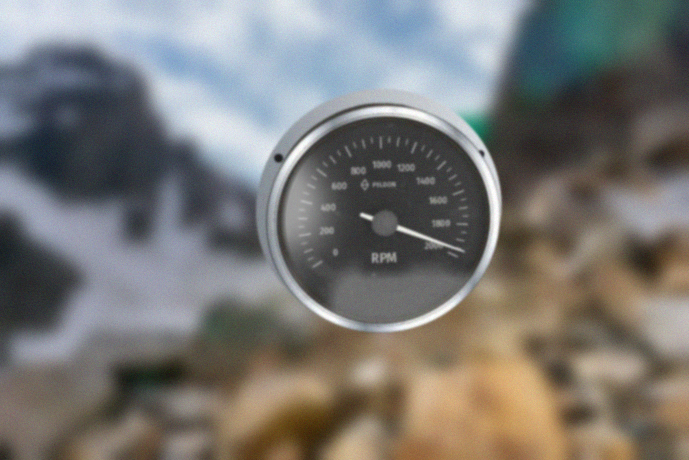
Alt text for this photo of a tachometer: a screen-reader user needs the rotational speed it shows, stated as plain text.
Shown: 1950 rpm
